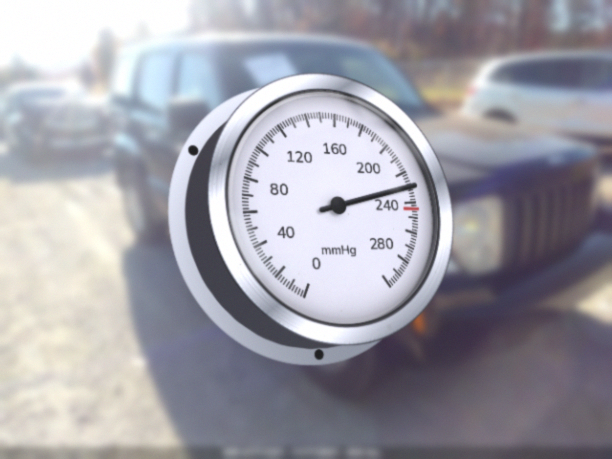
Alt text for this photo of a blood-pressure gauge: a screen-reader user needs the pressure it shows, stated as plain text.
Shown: 230 mmHg
